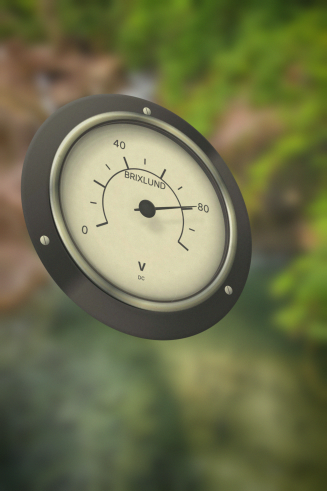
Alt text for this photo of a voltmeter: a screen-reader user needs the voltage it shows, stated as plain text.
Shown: 80 V
